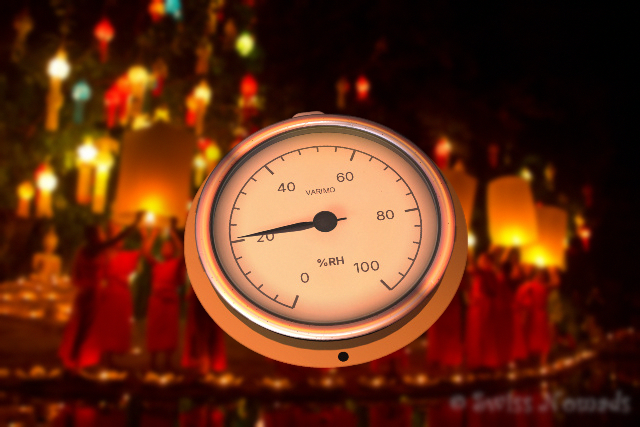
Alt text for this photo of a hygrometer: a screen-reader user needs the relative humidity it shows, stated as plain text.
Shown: 20 %
